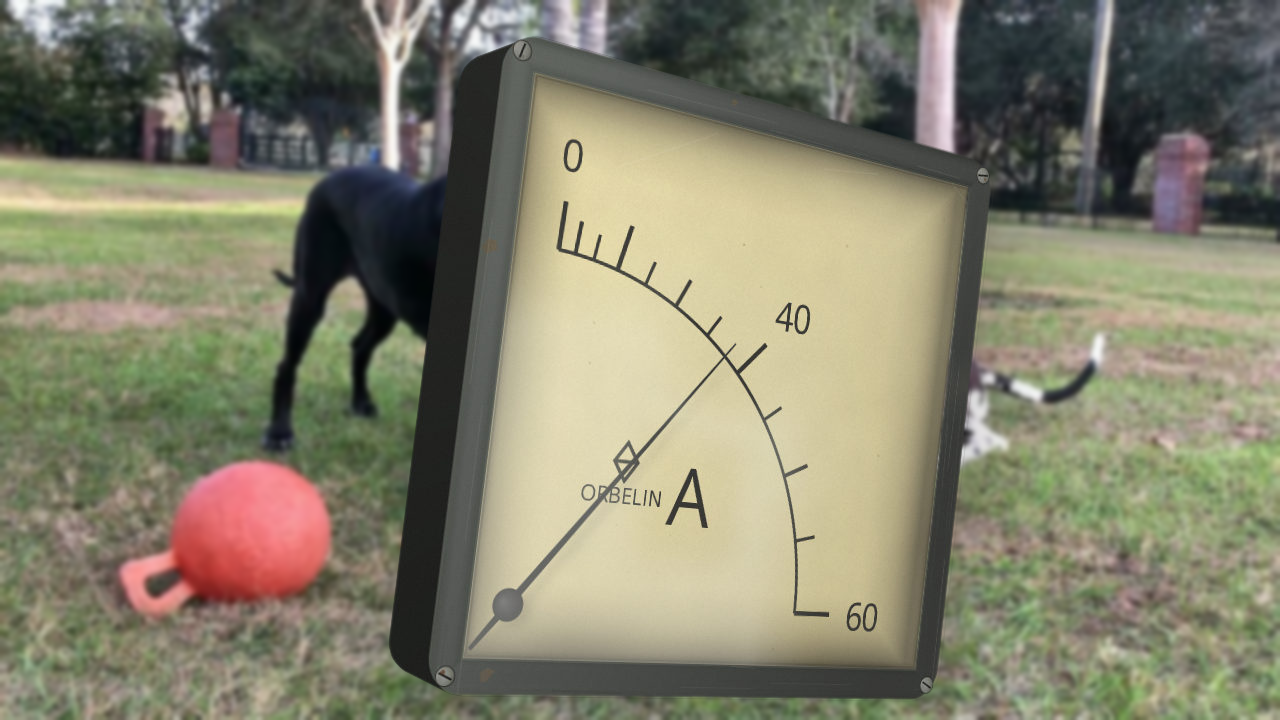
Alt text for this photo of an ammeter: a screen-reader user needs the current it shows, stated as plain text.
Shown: 37.5 A
